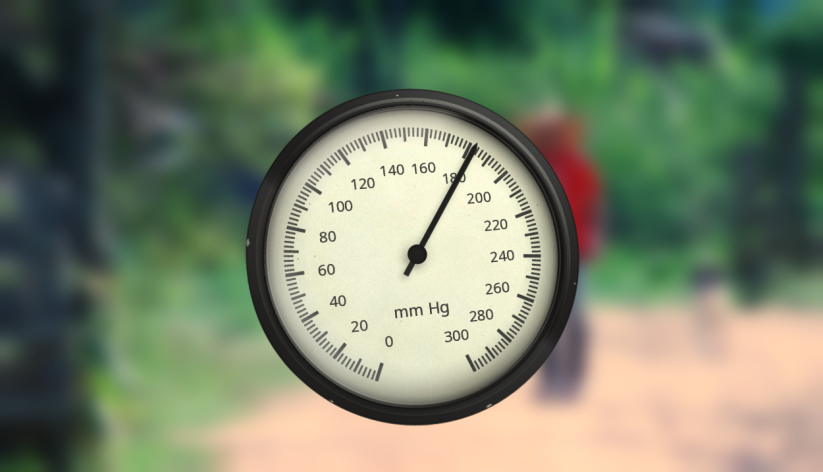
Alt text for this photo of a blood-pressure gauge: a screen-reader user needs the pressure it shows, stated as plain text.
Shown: 182 mmHg
